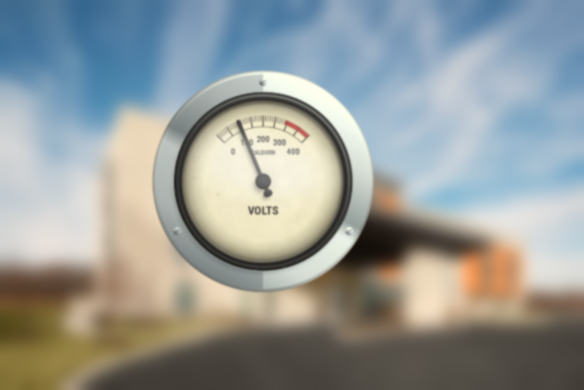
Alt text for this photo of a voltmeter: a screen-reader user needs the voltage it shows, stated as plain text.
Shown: 100 V
